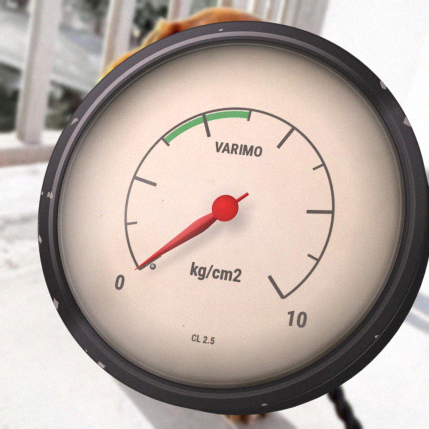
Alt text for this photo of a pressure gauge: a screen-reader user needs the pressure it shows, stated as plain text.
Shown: 0 kg/cm²
